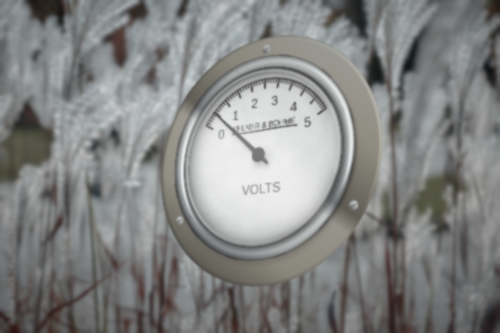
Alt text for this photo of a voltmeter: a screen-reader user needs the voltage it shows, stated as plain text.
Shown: 0.5 V
